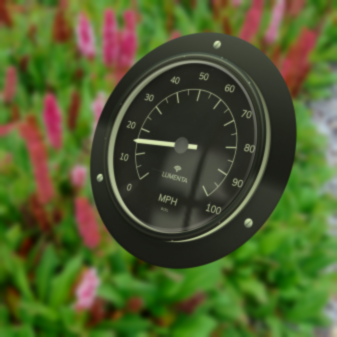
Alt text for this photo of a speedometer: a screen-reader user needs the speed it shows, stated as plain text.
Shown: 15 mph
